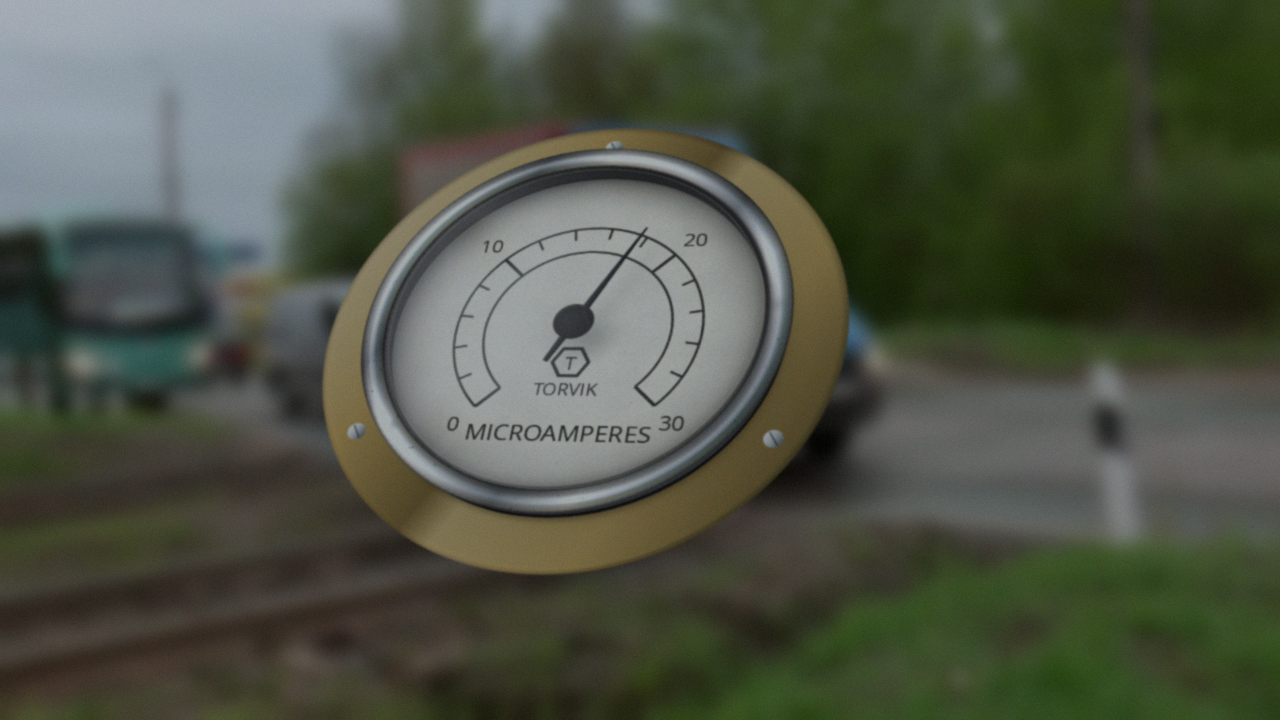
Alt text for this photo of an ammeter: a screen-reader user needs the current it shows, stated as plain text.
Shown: 18 µA
